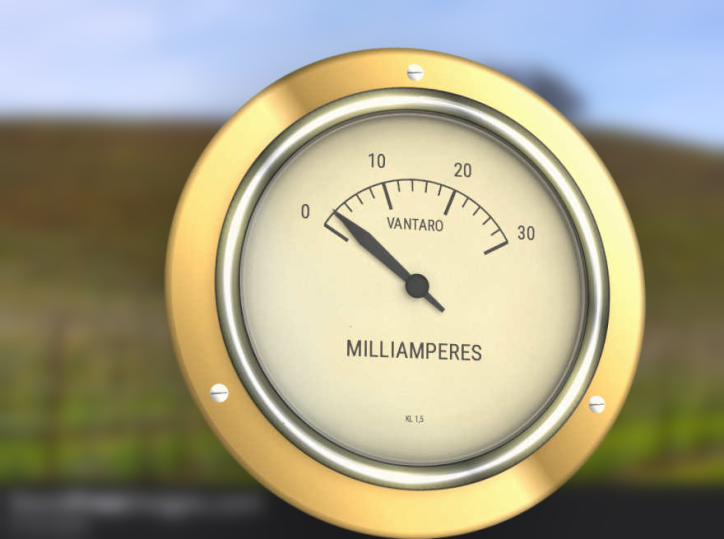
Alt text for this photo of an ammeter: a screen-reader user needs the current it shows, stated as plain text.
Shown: 2 mA
